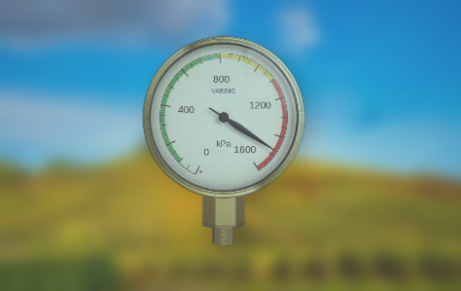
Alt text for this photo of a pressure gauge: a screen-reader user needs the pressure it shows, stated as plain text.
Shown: 1475 kPa
